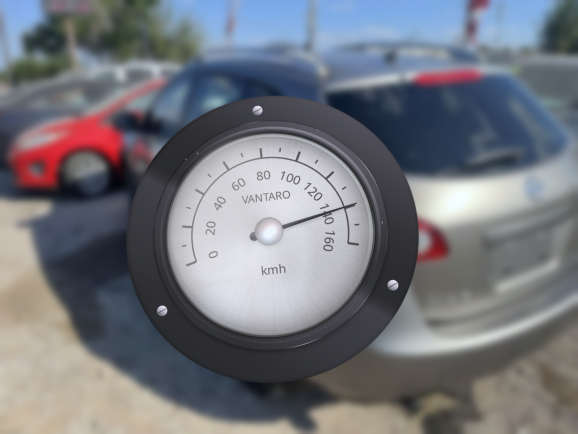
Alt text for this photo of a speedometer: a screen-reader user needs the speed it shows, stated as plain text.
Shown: 140 km/h
